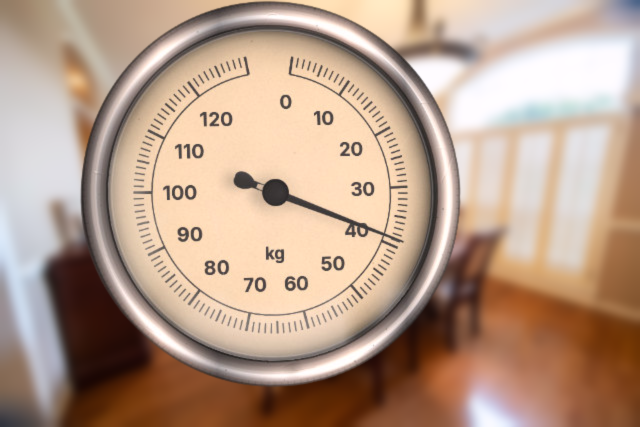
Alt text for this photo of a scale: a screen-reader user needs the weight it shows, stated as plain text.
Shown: 39 kg
